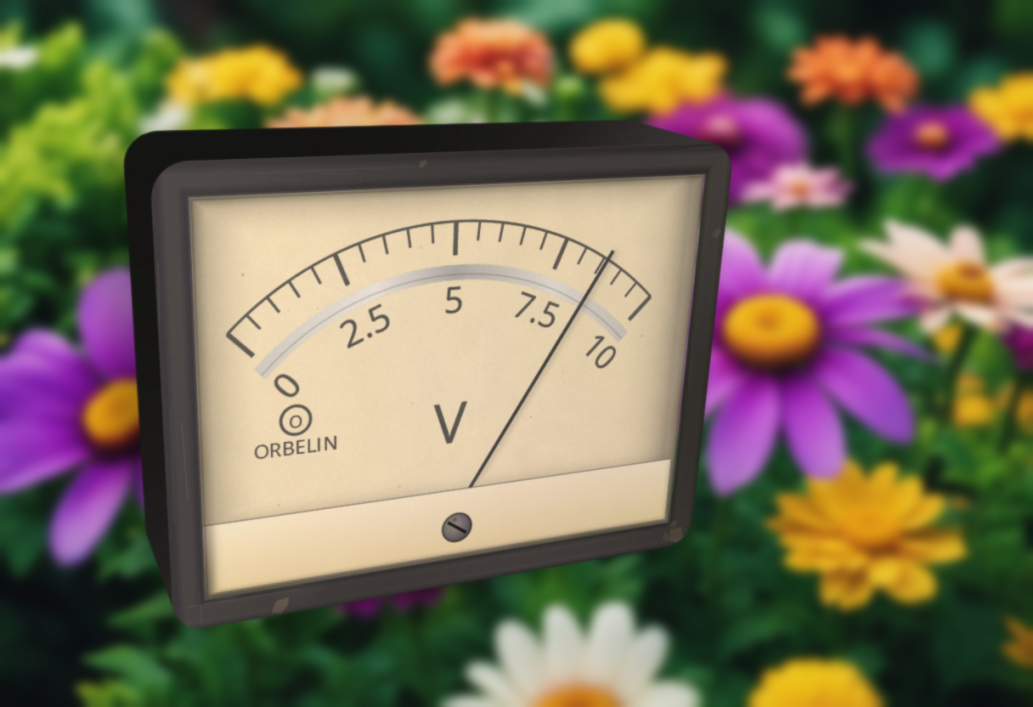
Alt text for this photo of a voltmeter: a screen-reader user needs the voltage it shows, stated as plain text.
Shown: 8.5 V
